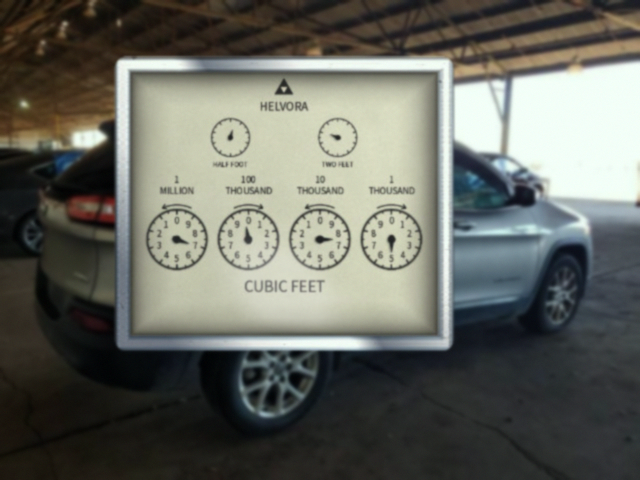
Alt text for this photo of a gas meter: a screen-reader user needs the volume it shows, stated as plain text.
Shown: 697500 ft³
